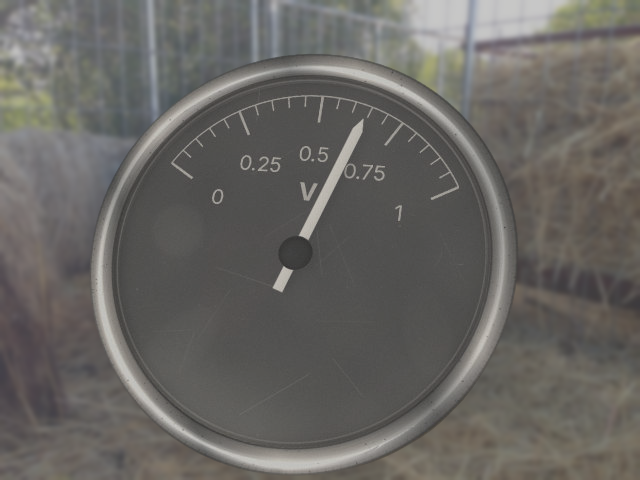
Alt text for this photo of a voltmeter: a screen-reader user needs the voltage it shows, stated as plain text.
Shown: 0.65 V
